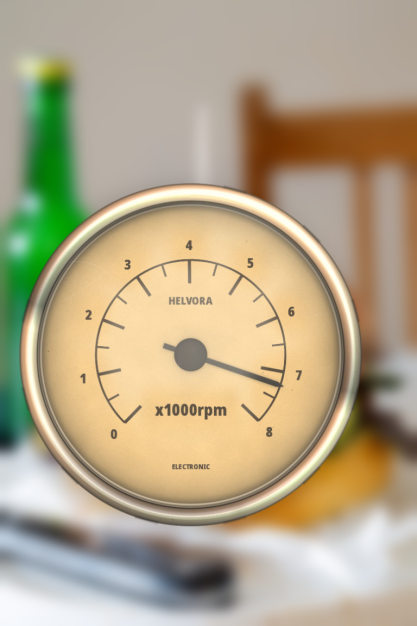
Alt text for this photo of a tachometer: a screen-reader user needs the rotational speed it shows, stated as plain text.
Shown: 7250 rpm
